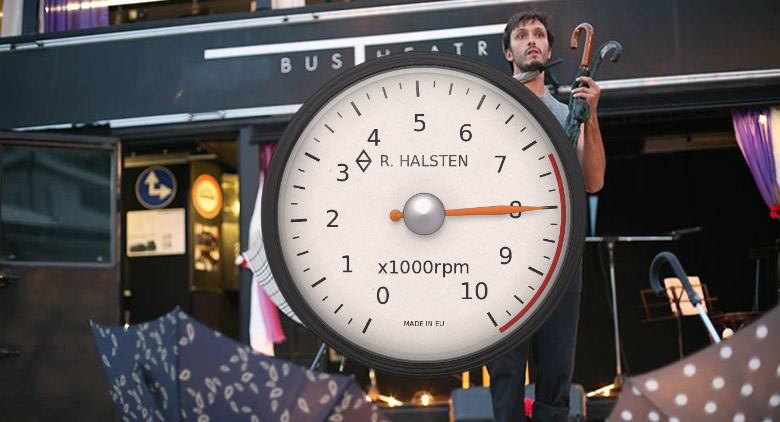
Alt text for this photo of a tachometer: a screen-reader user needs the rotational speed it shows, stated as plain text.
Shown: 8000 rpm
